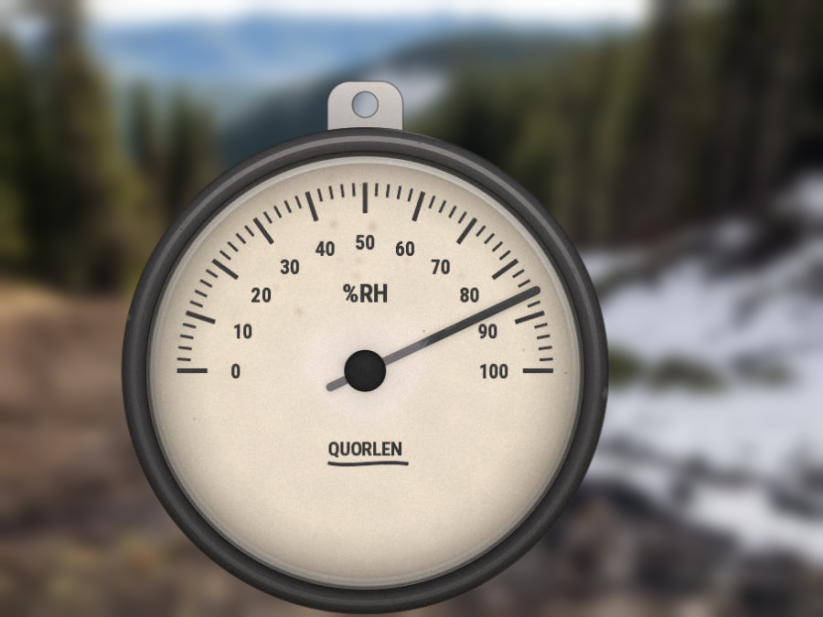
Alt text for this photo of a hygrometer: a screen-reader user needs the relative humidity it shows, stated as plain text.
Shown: 86 %
